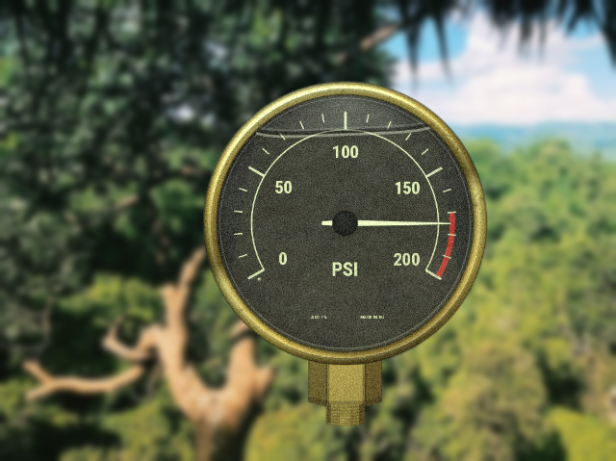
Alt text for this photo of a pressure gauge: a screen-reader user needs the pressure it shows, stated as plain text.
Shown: 175 psi
